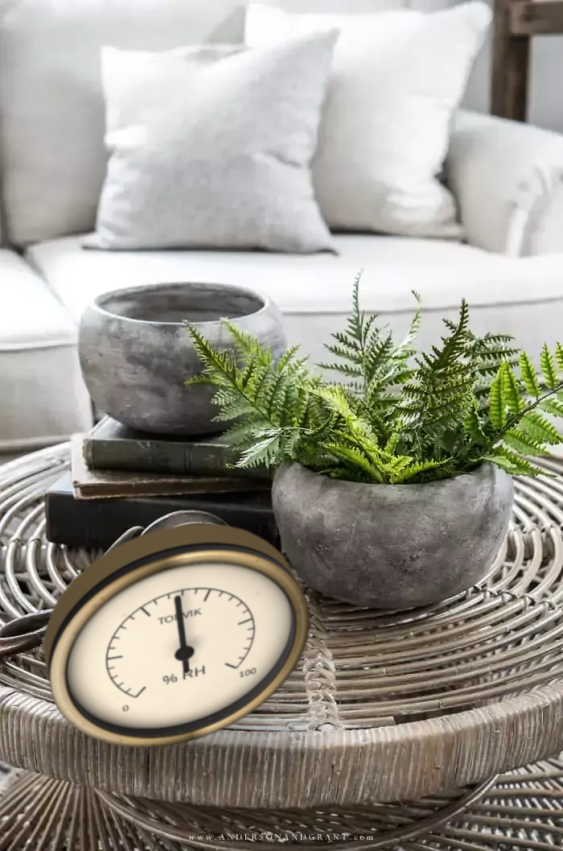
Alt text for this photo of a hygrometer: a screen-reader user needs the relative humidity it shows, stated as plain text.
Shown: 50 %
